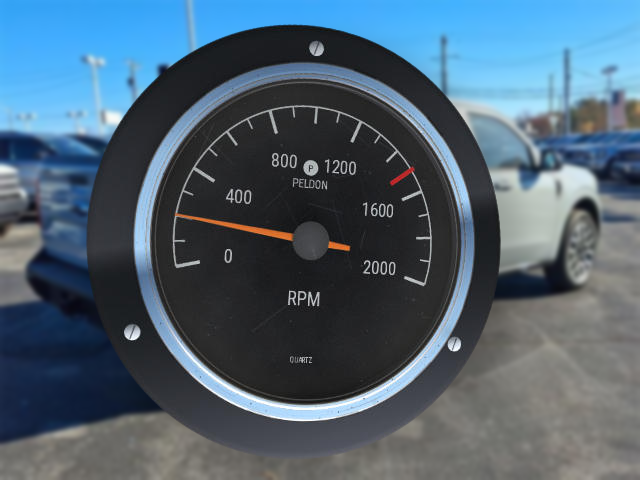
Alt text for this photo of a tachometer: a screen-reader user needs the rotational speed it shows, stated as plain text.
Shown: 200 rpm
